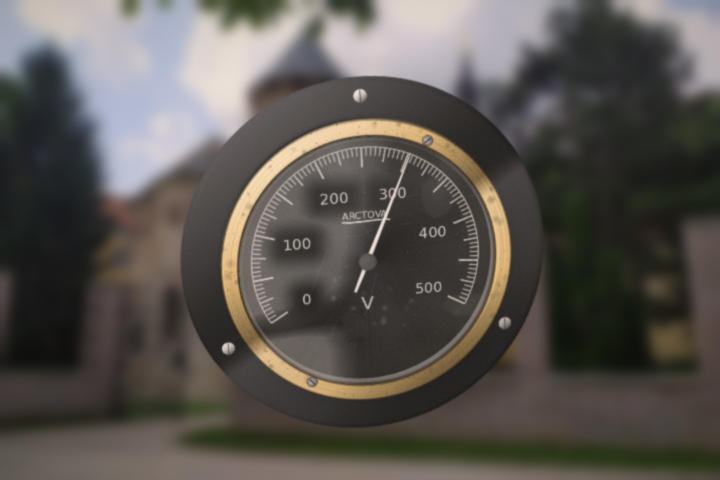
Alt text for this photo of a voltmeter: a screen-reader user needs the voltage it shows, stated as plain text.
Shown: 300 V
